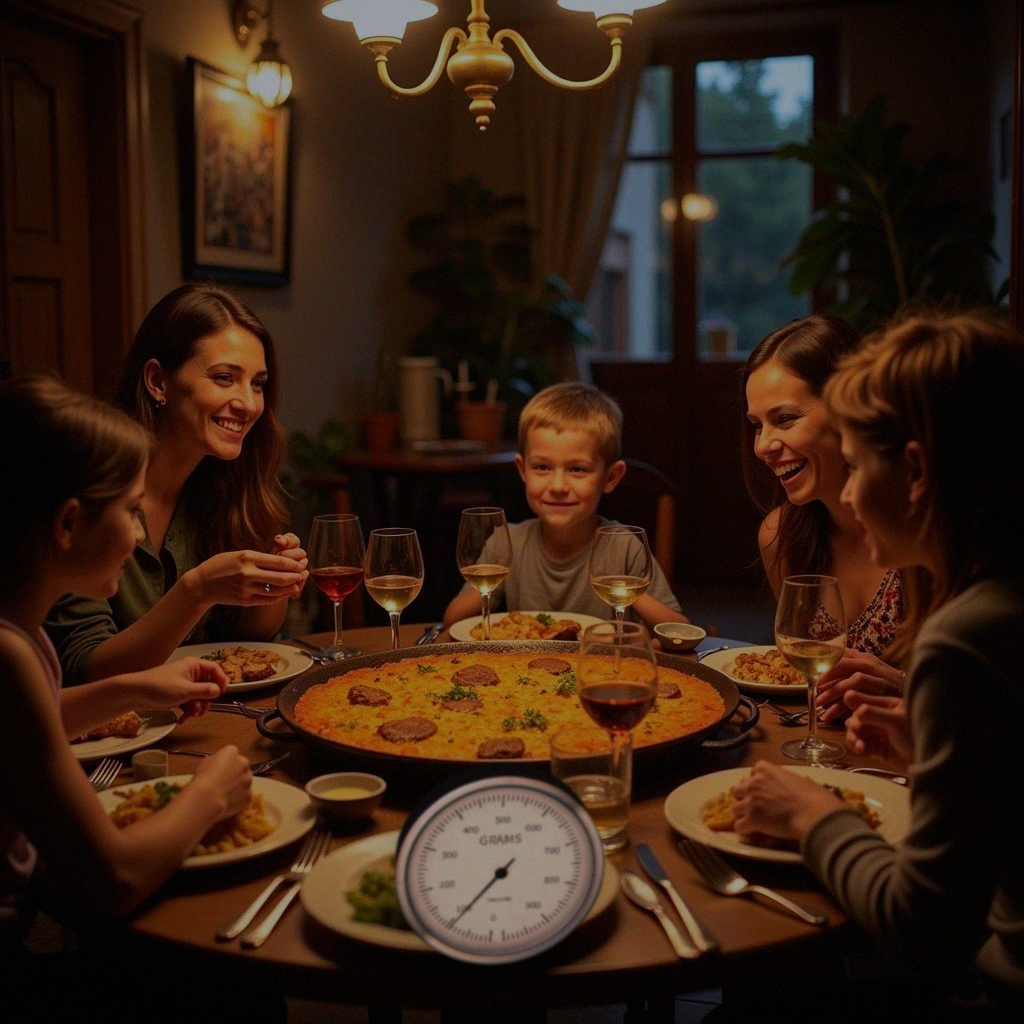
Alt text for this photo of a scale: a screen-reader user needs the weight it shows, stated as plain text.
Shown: 100 g
